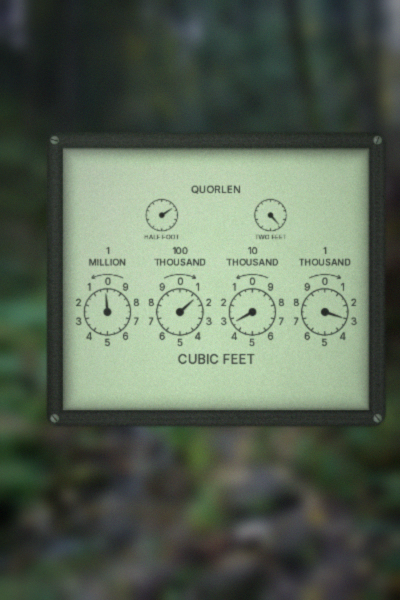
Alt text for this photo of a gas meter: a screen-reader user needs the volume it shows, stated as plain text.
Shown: 13300 ft³
